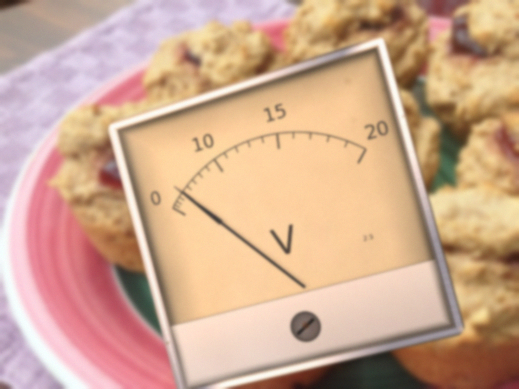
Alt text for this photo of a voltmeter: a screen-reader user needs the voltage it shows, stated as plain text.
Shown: 5 V
